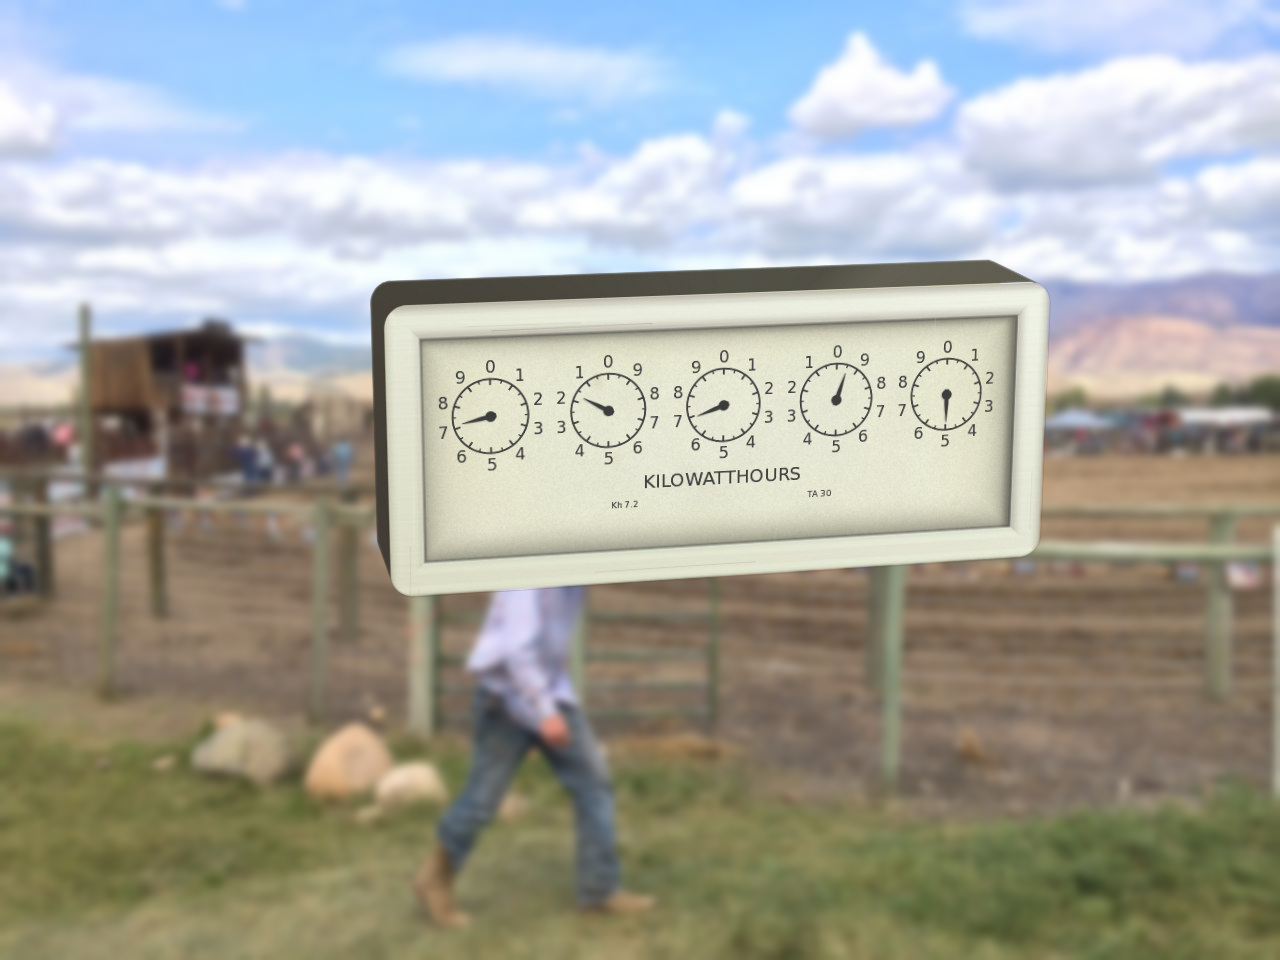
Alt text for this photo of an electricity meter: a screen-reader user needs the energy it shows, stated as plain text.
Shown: 71695 kWh
